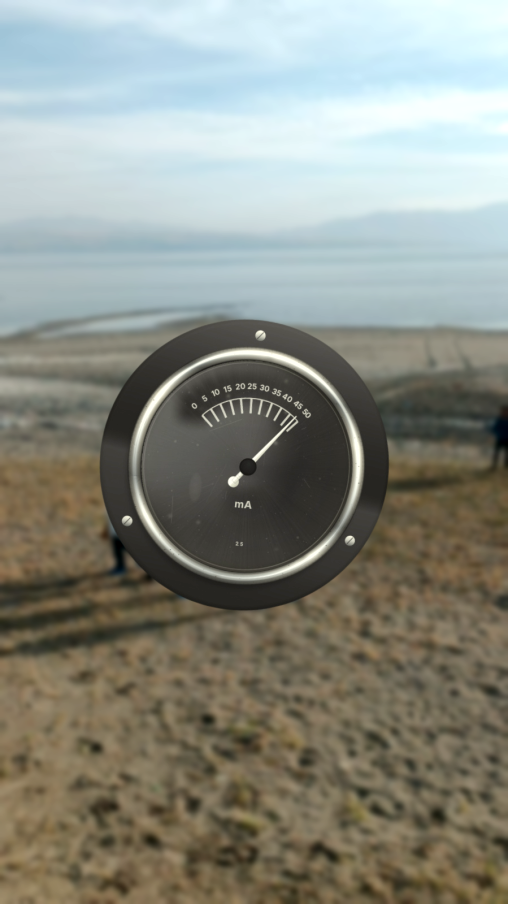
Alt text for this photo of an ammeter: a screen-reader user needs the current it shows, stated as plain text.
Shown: 47.5 mA
